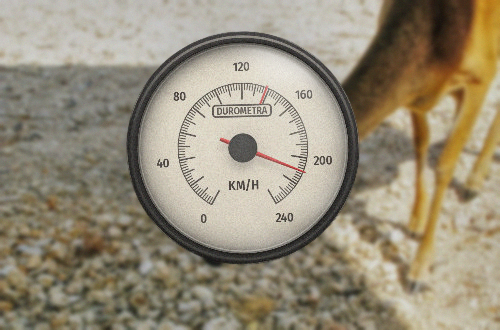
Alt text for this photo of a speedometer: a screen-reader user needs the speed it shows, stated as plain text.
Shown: 210 km/h
